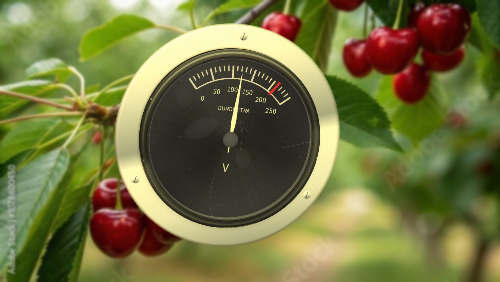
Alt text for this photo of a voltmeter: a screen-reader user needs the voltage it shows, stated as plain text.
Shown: 120 V
